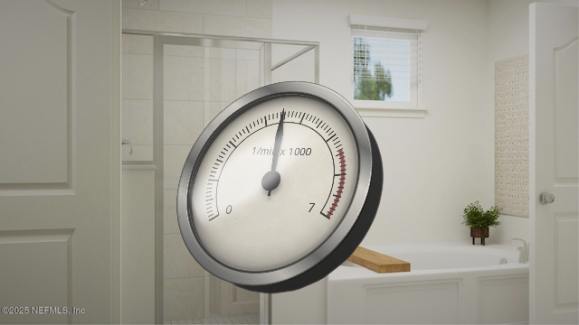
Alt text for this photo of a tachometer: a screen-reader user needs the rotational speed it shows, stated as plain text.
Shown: 3500 rpm
